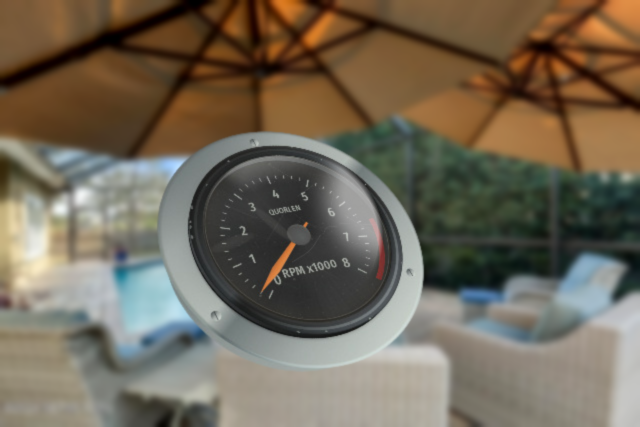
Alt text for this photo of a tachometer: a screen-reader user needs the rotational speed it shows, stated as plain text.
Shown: 200 rpm
